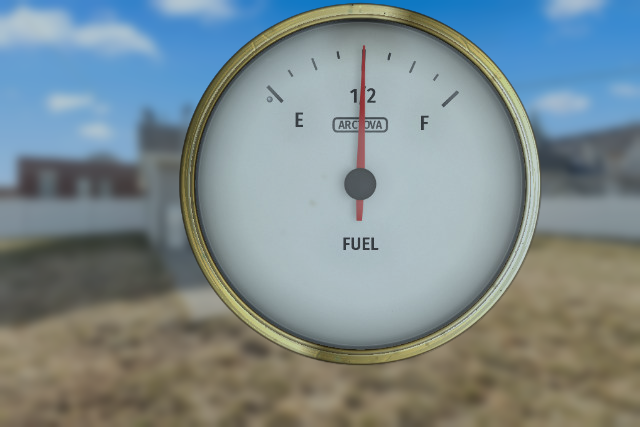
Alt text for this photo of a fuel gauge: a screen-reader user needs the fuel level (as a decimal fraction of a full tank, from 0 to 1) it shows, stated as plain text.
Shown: 0.5
